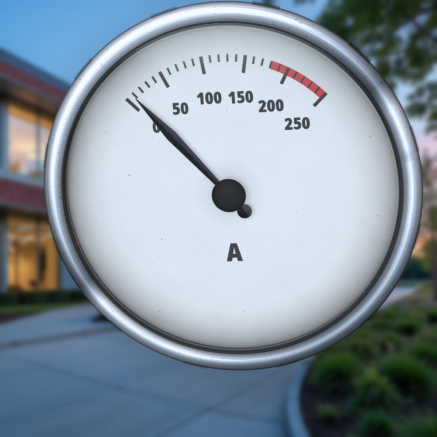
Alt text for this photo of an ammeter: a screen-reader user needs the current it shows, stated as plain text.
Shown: 10 A
